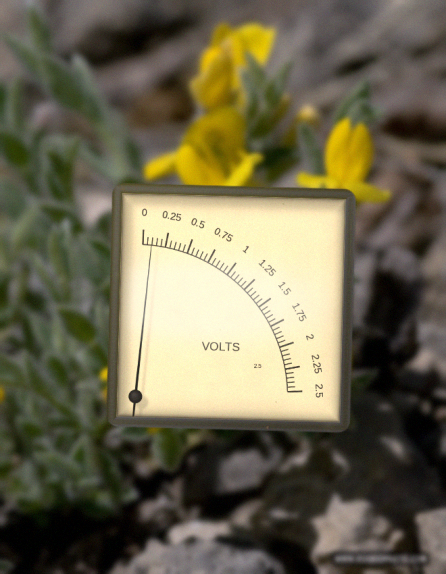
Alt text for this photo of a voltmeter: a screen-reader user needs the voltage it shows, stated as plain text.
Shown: 0.1 V
